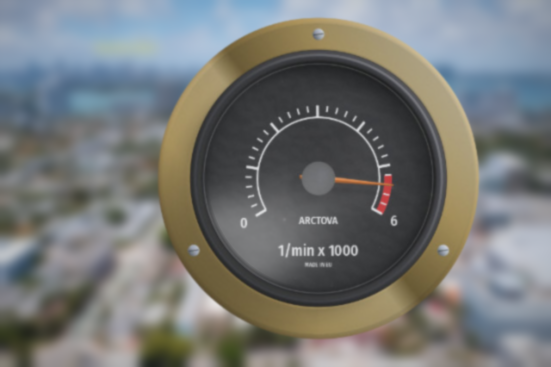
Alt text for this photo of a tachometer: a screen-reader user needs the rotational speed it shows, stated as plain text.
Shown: 5400 rpm
